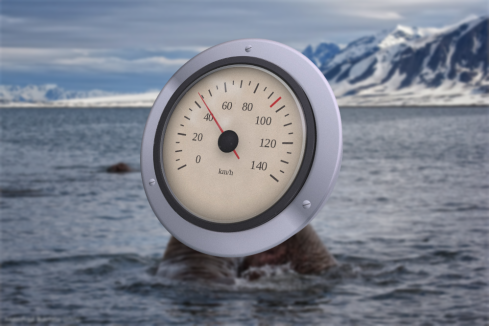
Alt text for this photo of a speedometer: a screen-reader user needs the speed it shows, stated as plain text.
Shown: 45 km/h
